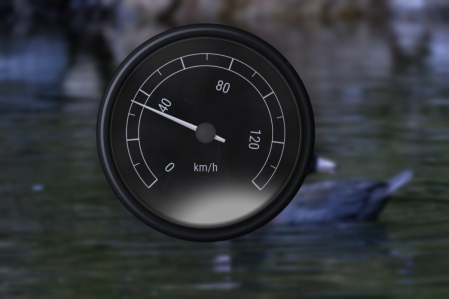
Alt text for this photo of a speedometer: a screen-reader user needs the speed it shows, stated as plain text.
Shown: 35 km/h
